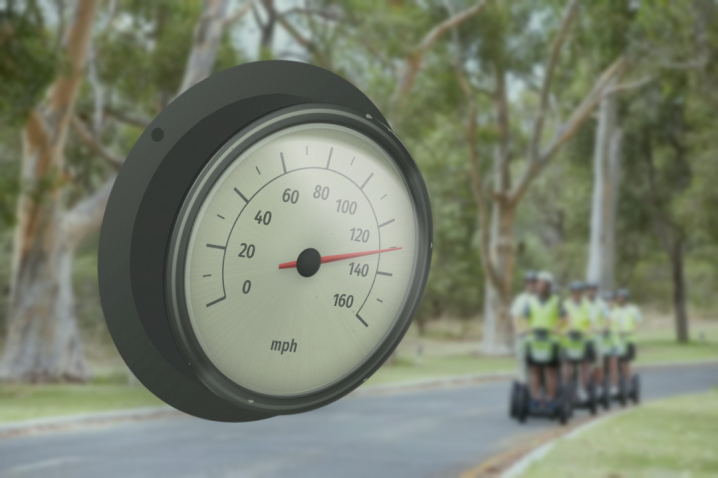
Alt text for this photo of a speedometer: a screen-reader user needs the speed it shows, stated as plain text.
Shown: 130 mph
